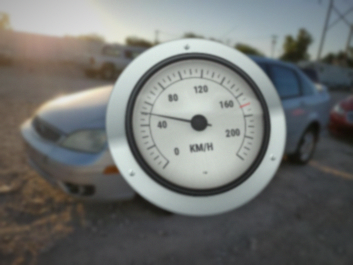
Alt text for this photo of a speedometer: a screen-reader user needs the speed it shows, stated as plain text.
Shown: 50 km/h
